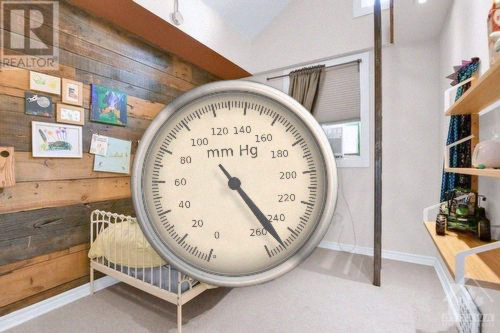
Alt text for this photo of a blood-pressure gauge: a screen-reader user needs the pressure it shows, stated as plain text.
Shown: 250 mmHg
